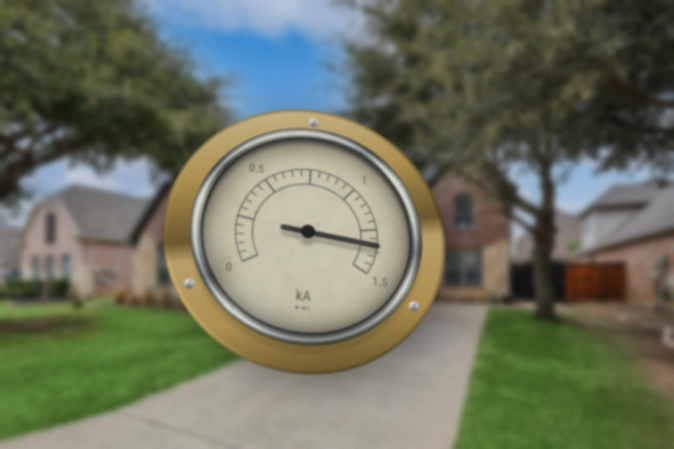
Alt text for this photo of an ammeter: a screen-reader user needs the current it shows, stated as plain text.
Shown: 1.35 kA
